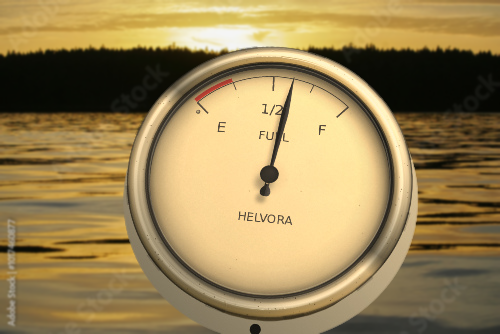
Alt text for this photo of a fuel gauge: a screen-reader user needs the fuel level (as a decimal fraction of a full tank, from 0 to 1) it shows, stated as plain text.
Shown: 0.625
